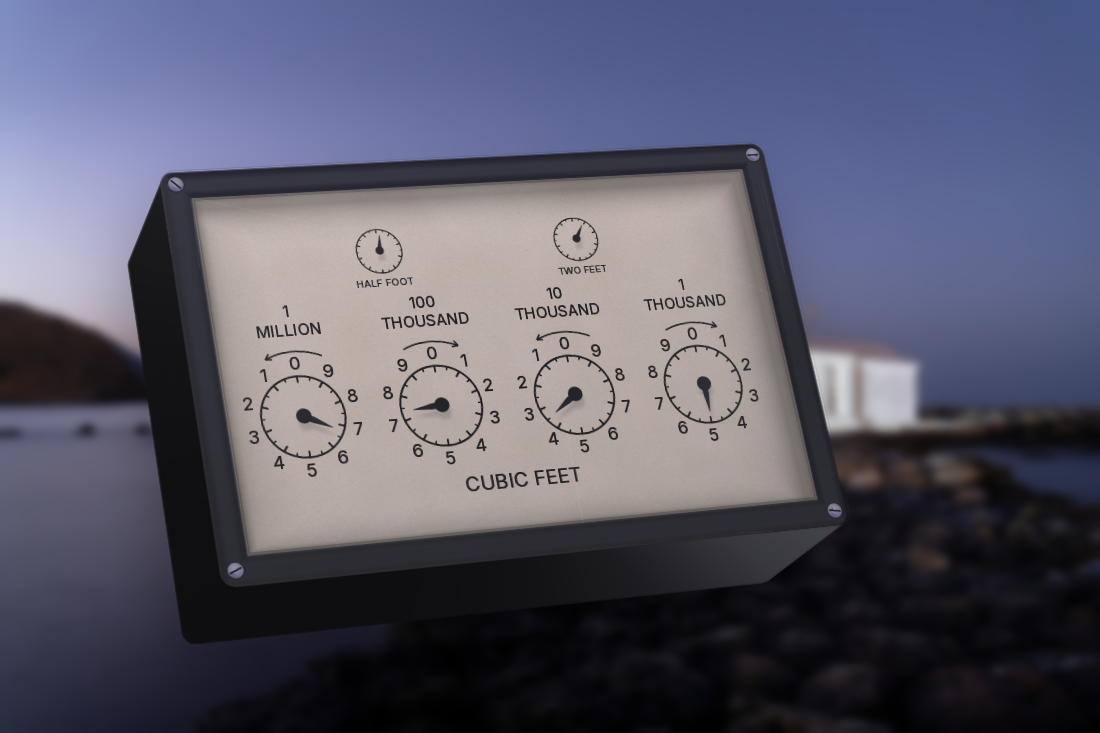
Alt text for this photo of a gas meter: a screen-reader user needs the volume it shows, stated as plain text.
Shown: 673500 ft³
